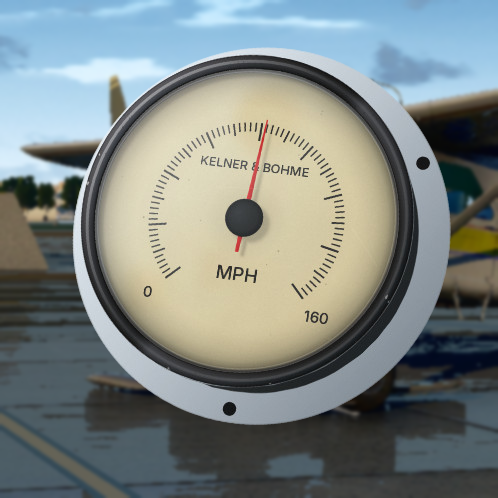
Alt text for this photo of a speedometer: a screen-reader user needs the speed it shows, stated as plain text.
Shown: 82 mph
